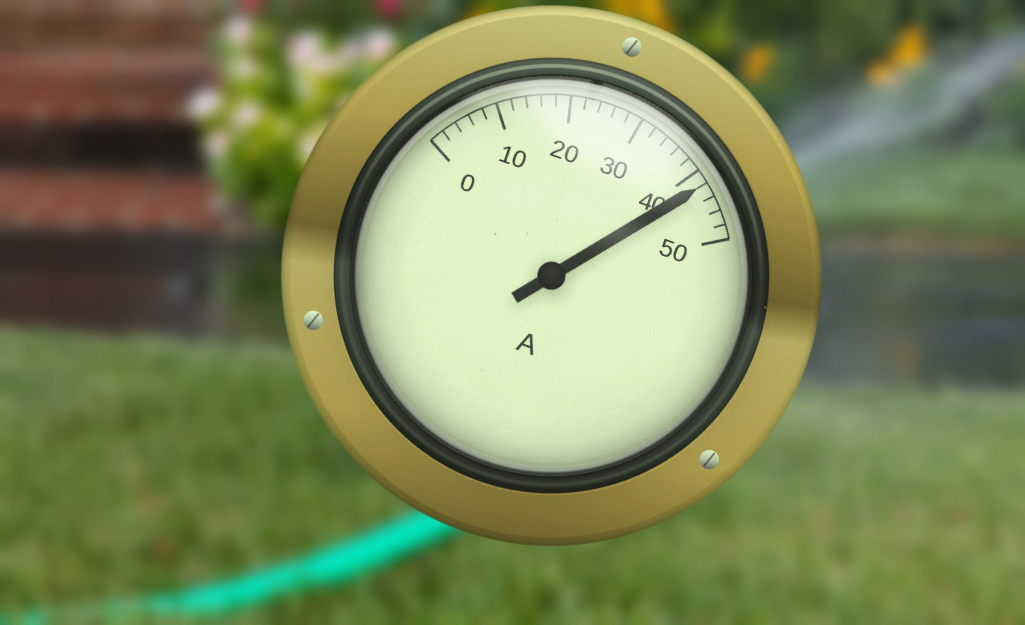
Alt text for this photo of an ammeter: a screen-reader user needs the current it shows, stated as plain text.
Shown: 42 A
